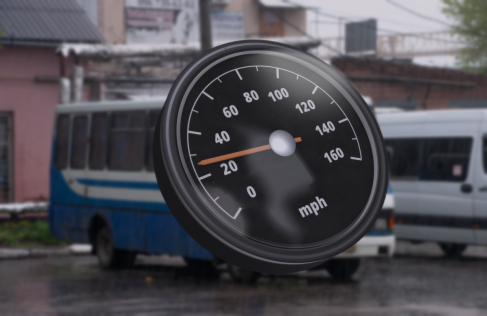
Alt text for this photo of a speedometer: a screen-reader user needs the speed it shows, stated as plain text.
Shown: 25 mph
